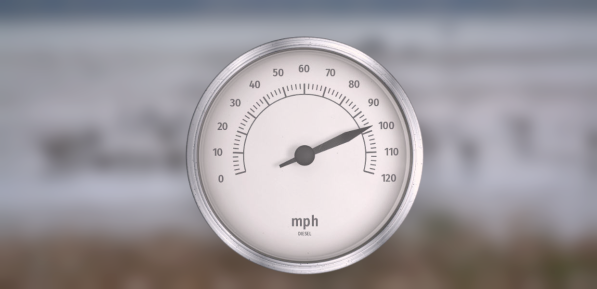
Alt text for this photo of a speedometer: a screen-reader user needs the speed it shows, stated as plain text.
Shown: 98 mph
